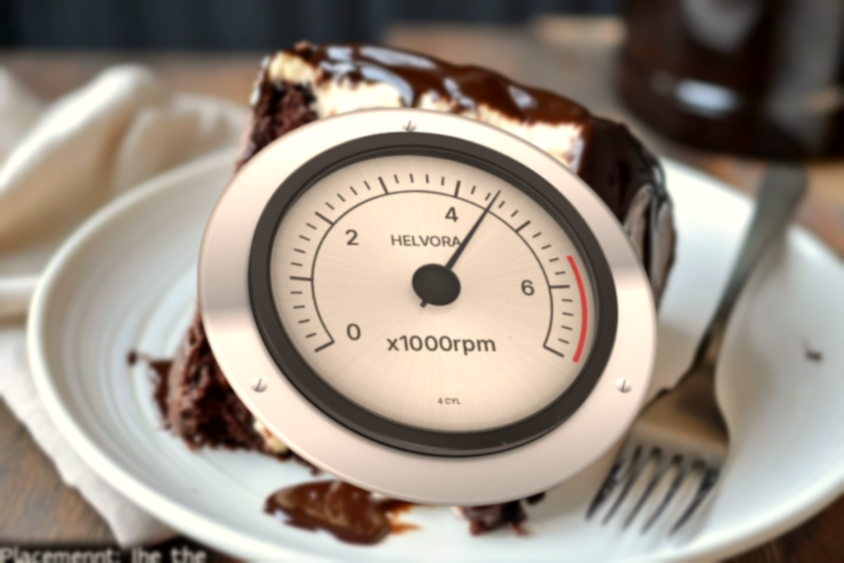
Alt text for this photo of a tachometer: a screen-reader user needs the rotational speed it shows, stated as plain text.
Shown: 4500 rpm
